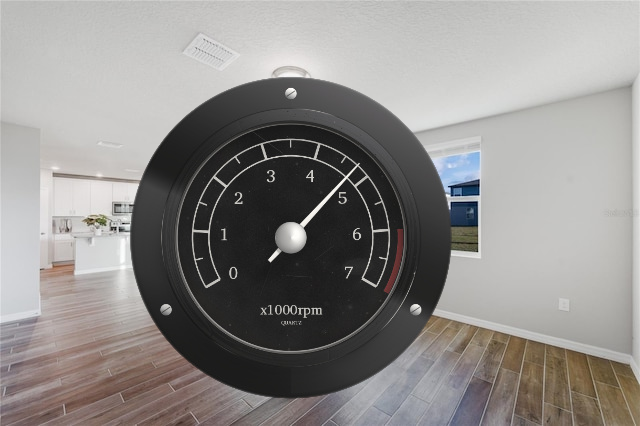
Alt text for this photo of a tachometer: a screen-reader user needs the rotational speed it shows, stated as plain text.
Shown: 4750 rpm
